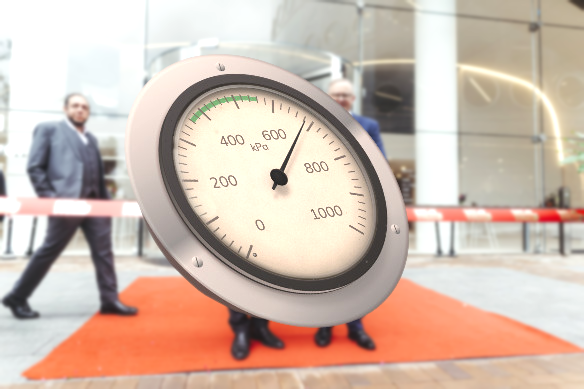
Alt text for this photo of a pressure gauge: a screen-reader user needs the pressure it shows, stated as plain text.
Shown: 680 kPa
